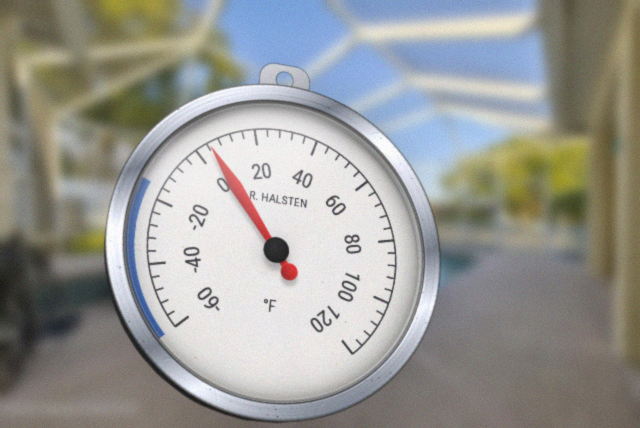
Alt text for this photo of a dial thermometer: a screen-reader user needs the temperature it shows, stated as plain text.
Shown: 4 °F
